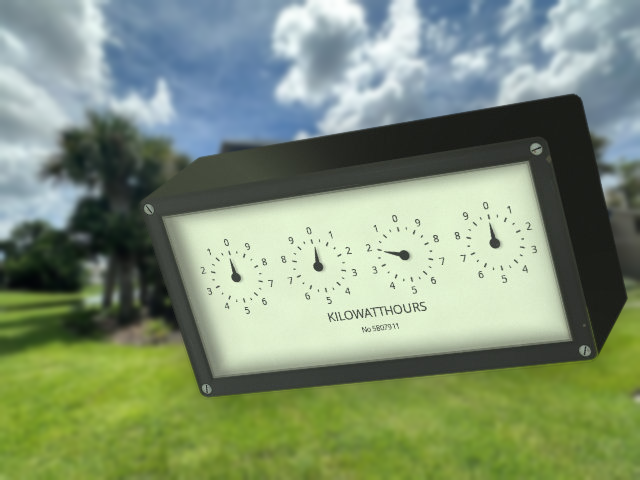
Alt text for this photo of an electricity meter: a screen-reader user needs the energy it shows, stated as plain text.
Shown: 20 kWh
